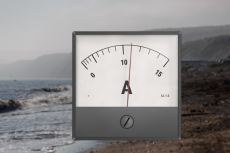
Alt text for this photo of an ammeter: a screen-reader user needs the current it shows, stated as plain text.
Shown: 11 A
